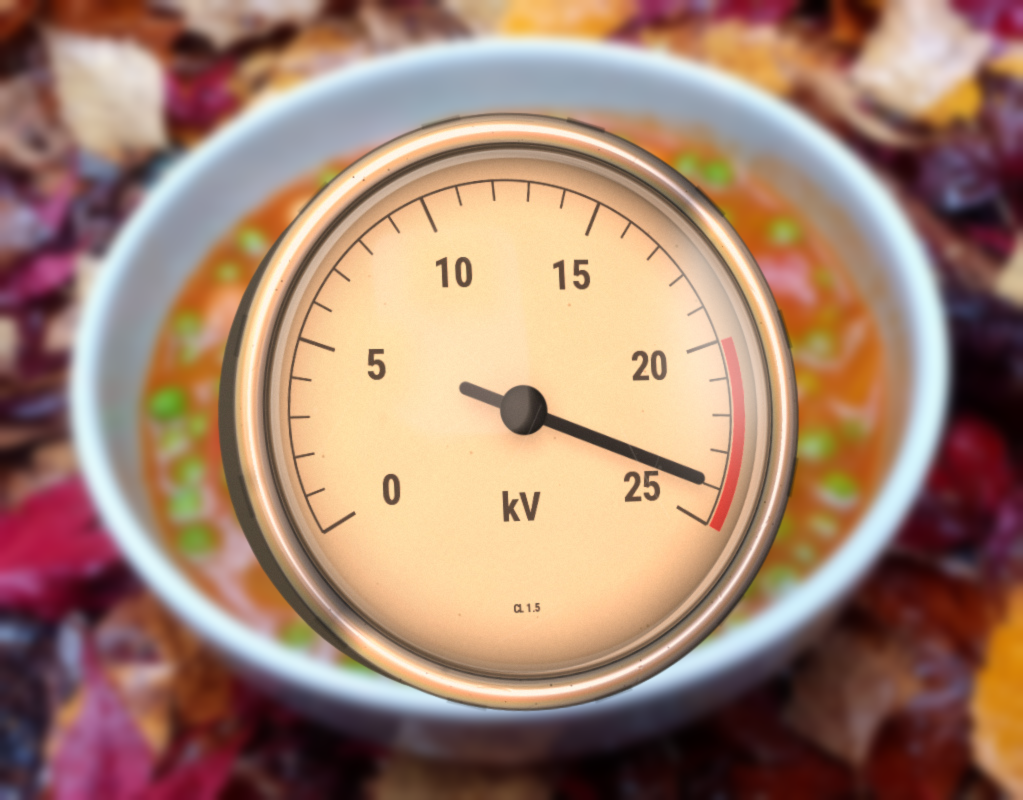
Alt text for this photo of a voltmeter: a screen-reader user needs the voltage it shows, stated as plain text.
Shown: 24 kV
